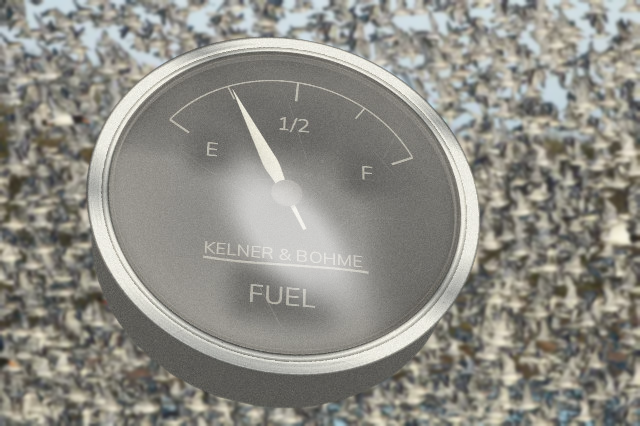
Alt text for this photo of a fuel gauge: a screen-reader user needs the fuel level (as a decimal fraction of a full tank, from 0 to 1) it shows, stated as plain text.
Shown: 0.25
